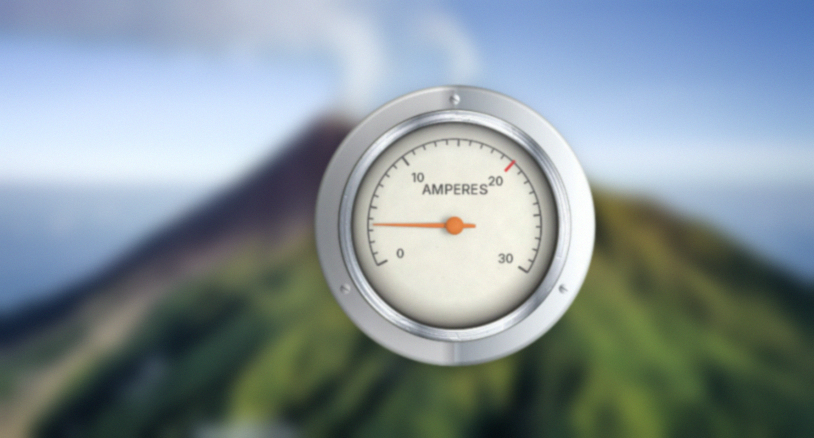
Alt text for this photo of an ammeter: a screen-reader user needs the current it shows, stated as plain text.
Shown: 3.5 A
